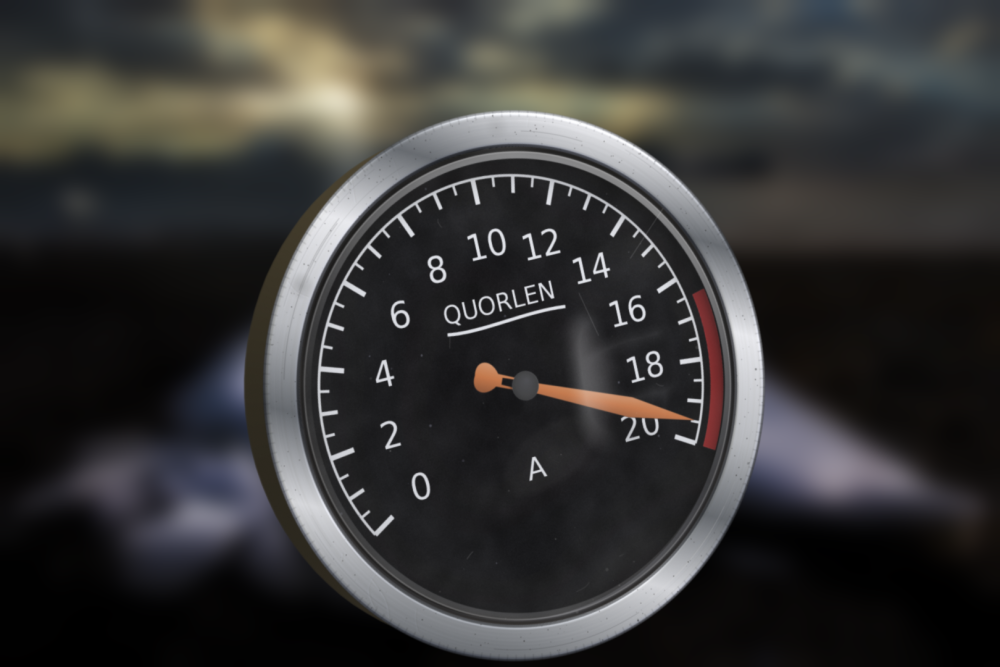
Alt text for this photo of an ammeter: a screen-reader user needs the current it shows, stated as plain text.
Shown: 19.5 A
